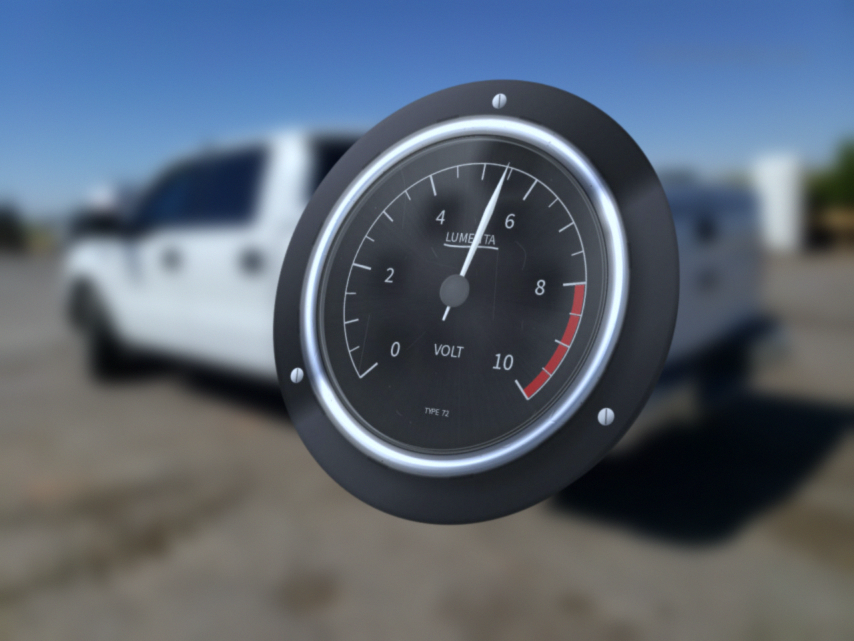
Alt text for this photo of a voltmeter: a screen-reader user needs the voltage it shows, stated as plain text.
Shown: 5.5 V
